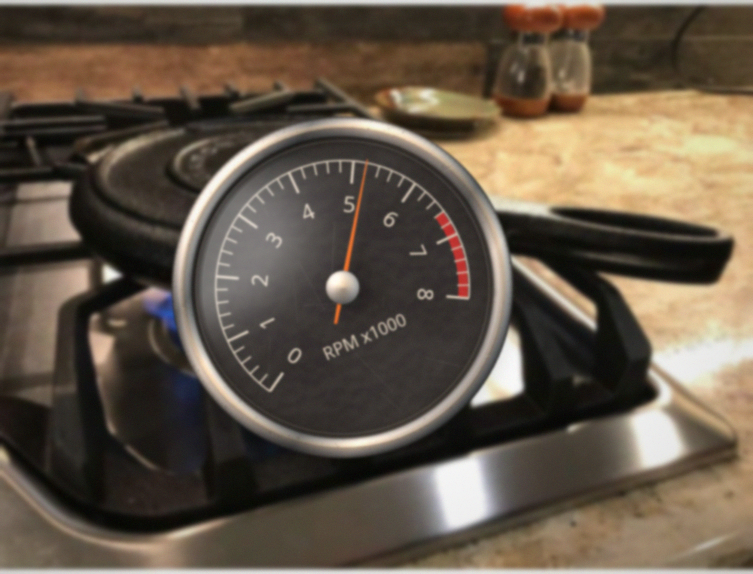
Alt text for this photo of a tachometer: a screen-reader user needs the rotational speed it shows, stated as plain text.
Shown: 5200 rpm
